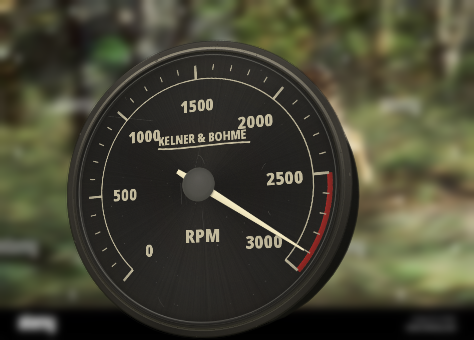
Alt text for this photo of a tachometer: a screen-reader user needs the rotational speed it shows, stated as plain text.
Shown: 2900 rpm
